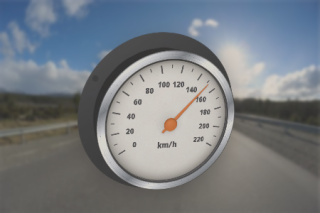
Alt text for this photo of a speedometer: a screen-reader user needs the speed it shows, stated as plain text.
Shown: 150 km/h
